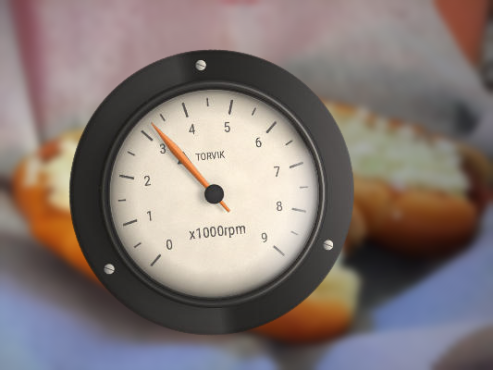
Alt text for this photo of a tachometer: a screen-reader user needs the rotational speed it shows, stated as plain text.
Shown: 3250 rpm
